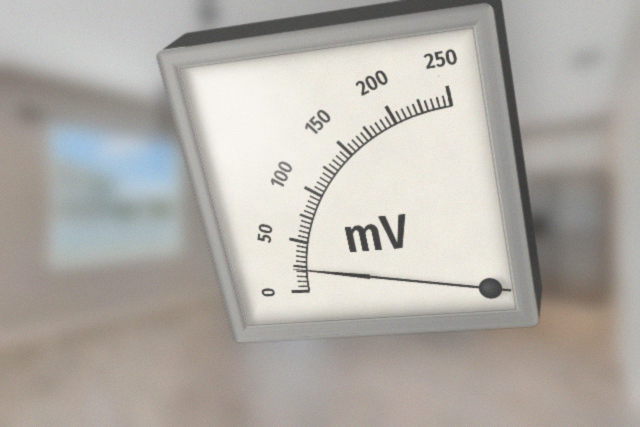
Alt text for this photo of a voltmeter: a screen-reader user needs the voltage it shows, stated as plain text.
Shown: 25 mV
